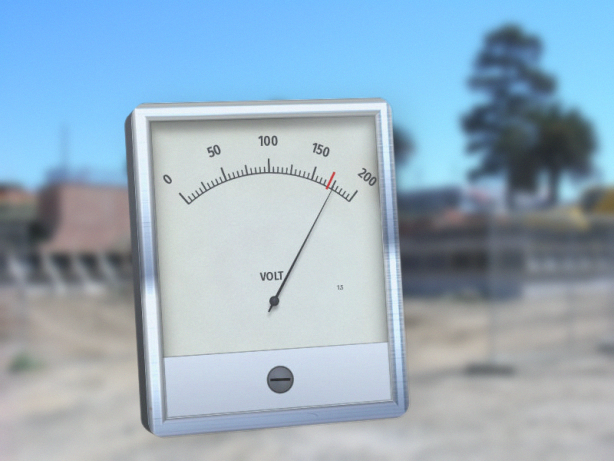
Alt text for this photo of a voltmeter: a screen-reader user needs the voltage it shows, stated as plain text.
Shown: 175 V
